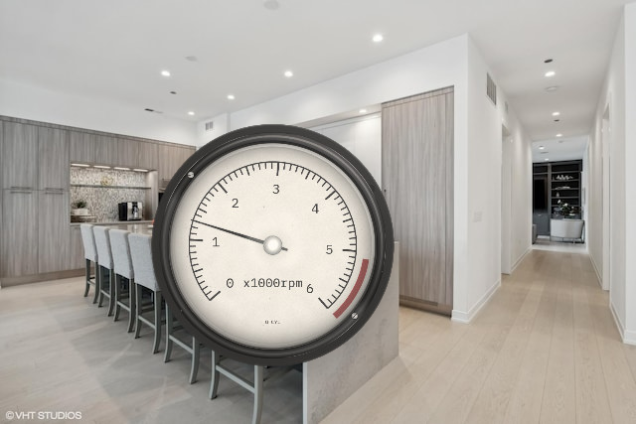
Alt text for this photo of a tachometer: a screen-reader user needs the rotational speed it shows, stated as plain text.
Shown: 1300 rpm
